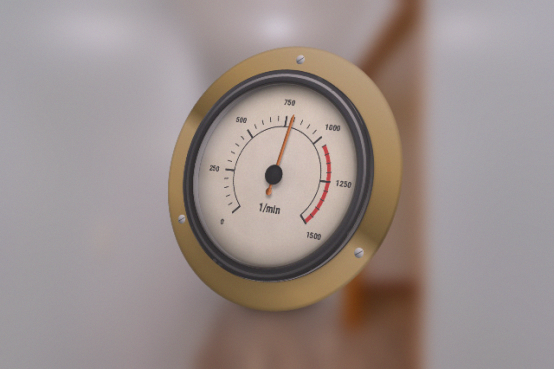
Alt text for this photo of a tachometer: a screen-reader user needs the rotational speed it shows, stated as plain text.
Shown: 800 rpm
